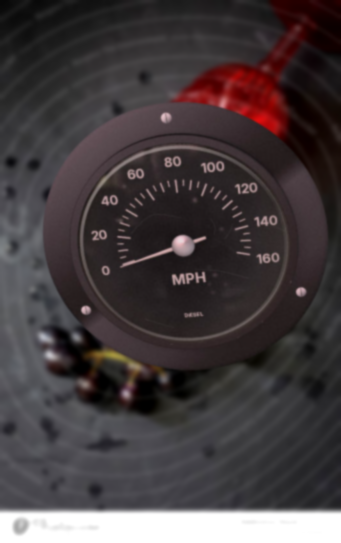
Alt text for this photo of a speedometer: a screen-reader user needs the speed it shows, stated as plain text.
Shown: 0 mph
